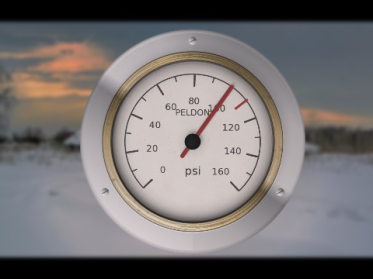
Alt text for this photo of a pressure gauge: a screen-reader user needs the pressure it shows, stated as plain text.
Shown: 100 psi
